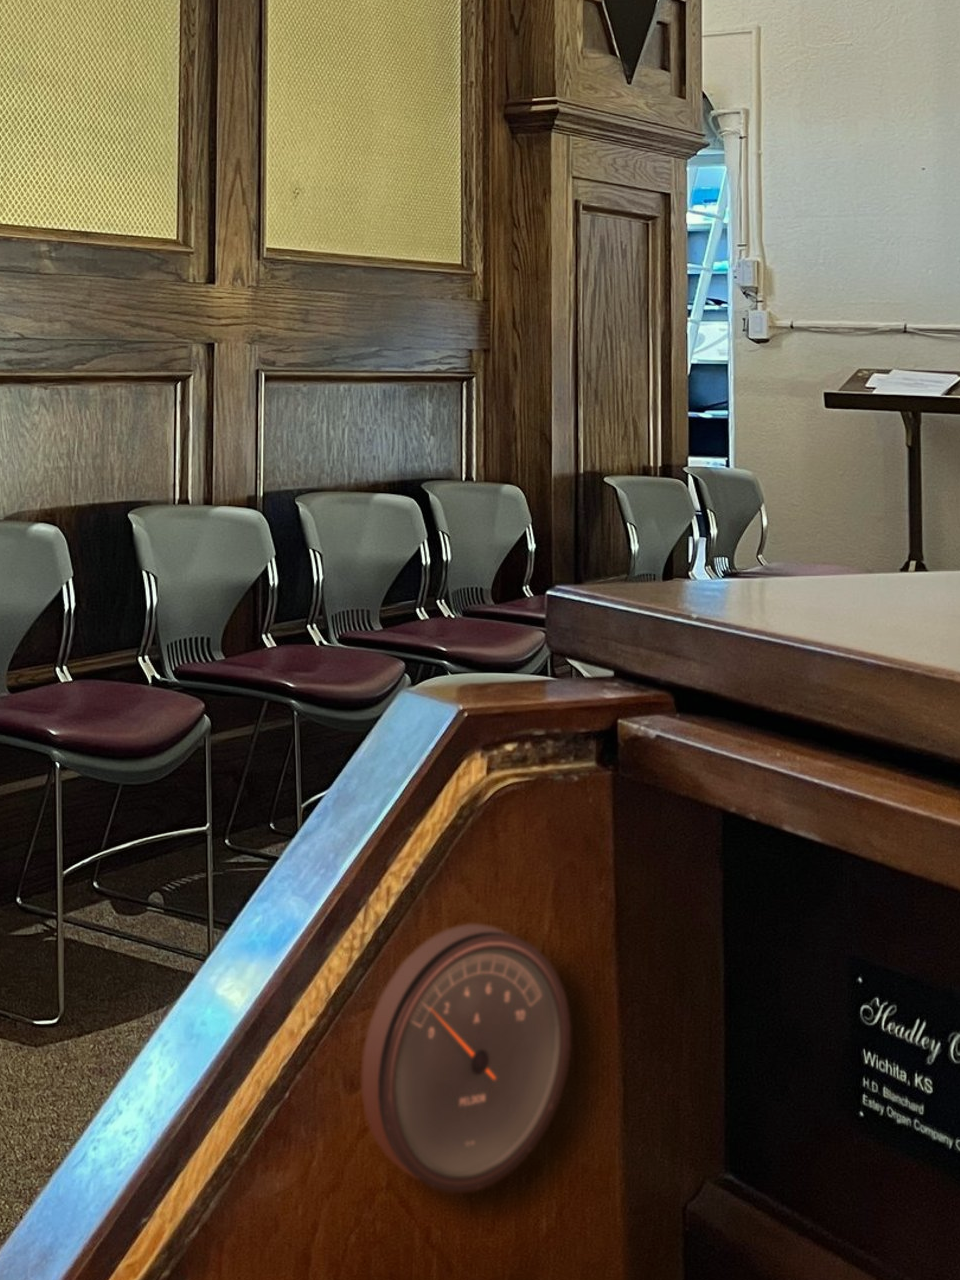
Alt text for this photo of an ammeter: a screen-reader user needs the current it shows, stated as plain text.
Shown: 1 A
